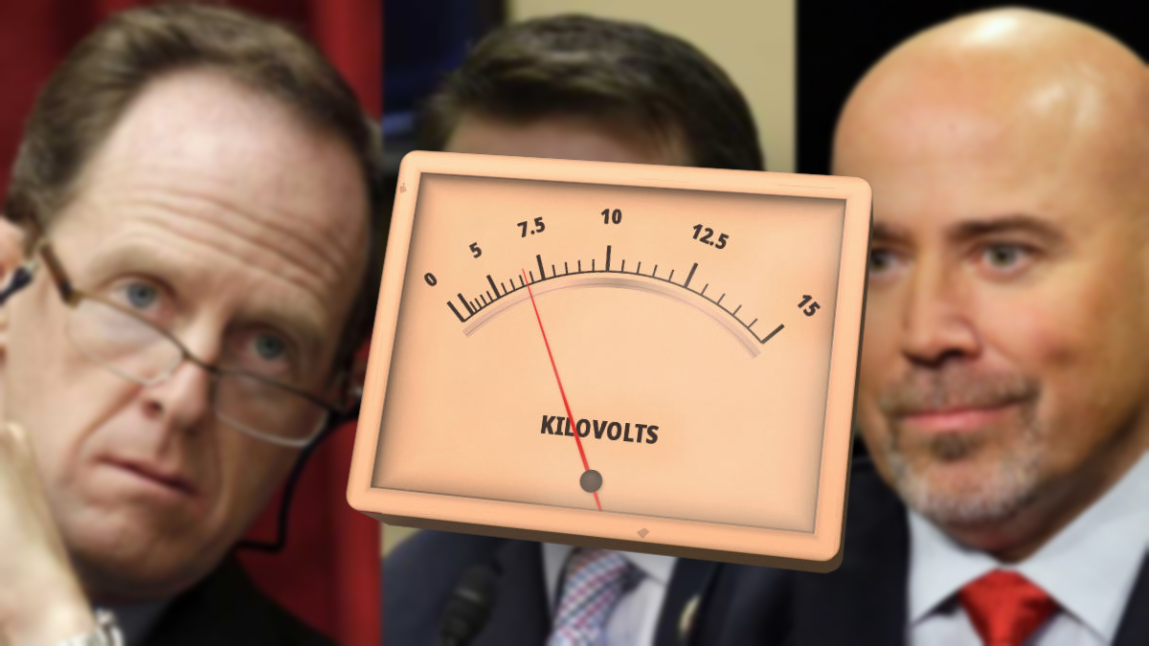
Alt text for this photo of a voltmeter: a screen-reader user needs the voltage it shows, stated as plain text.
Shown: 6.75 kV
